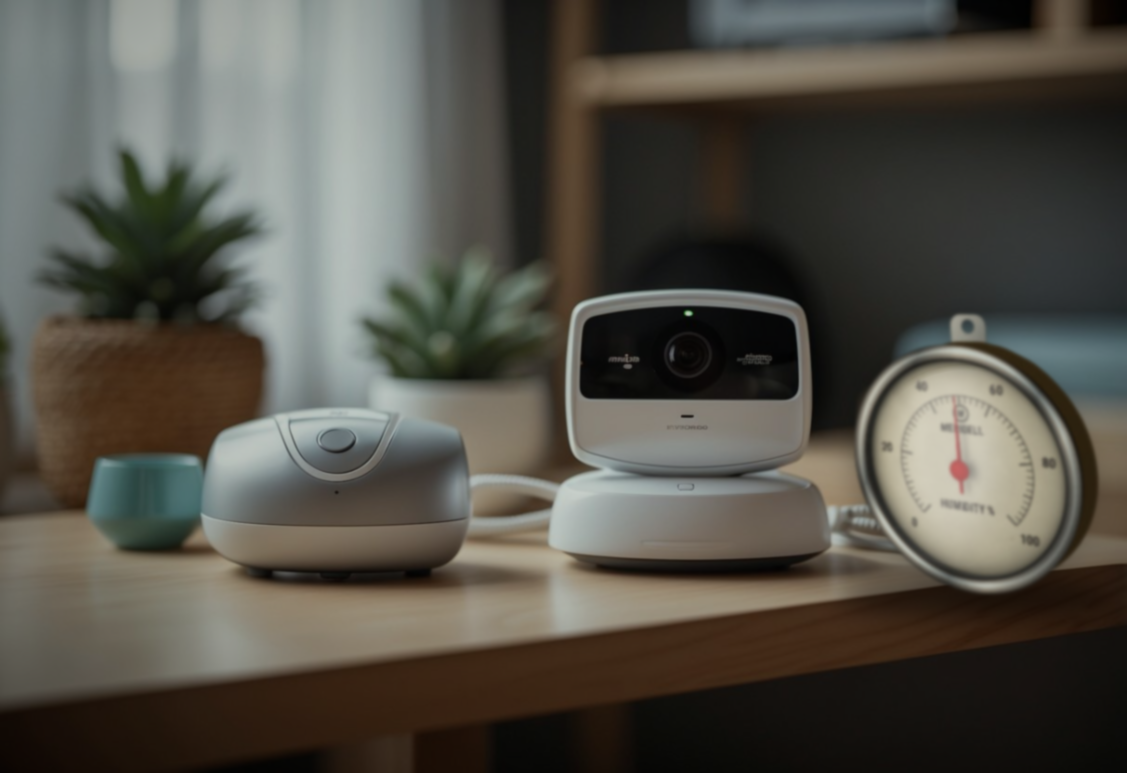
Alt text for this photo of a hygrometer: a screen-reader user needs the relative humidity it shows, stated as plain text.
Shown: 50 %
